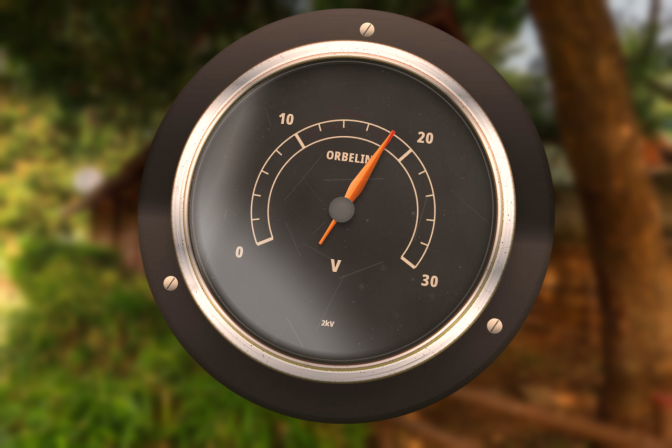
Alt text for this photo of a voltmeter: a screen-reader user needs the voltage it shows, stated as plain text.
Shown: 18 V
